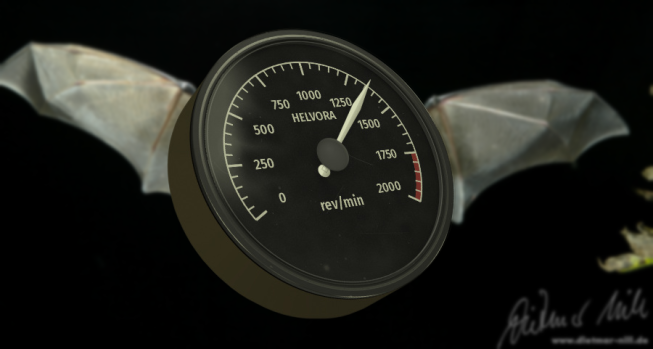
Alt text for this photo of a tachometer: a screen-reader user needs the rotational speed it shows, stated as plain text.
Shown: 1350 rpm
